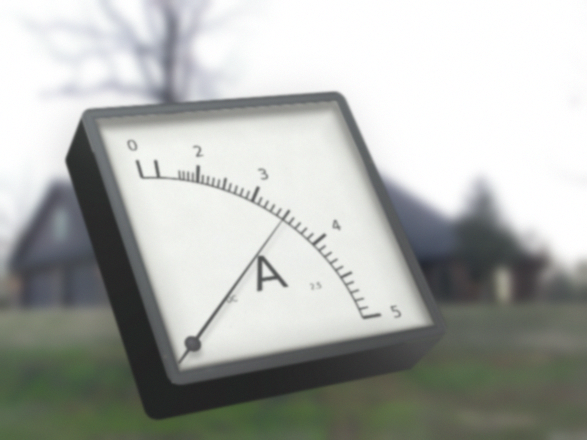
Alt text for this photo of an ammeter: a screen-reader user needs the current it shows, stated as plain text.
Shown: 3.5 A
